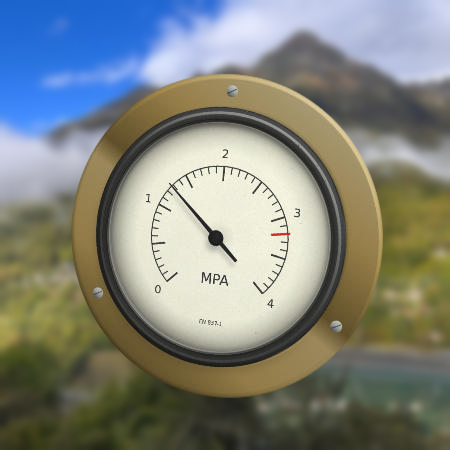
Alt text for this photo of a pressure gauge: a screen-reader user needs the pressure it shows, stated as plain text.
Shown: 1.3 MPa
